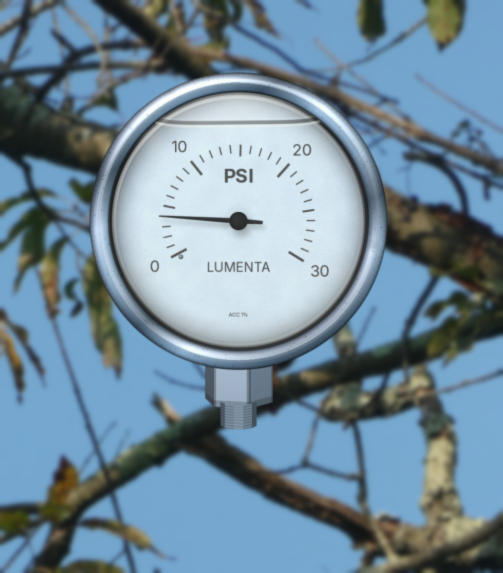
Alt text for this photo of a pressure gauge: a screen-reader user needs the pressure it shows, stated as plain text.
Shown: 4 psi
